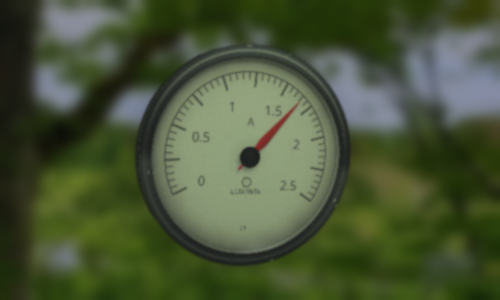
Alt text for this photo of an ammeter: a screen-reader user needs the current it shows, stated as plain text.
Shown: 1.65 A
